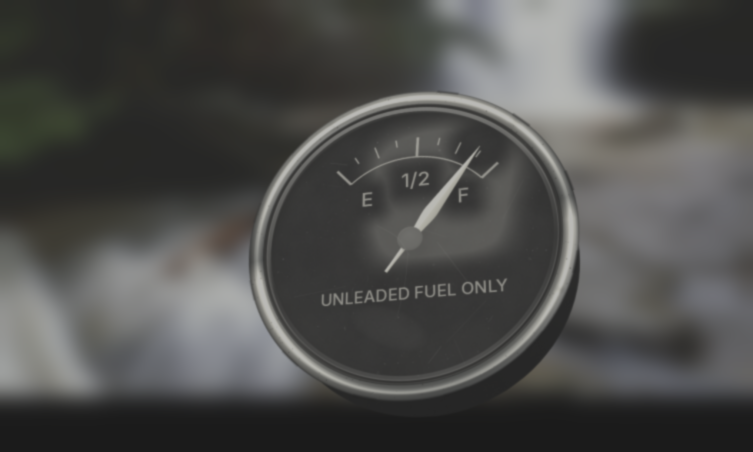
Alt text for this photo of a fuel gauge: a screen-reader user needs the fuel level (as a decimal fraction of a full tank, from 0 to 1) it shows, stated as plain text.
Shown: 0.875
